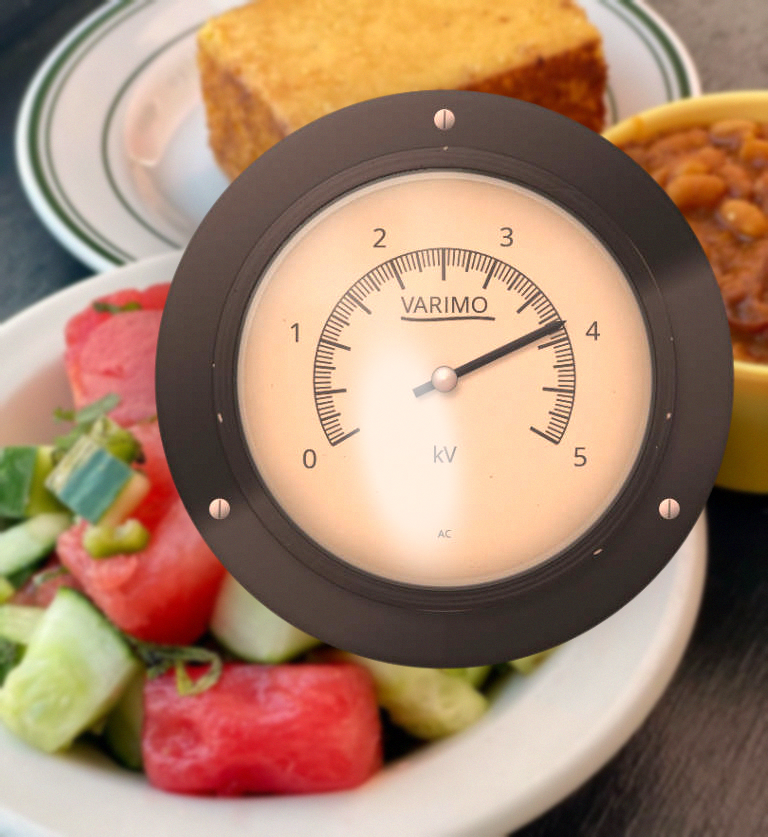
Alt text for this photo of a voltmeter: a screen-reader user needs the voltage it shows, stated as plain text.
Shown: 3.85 kV
